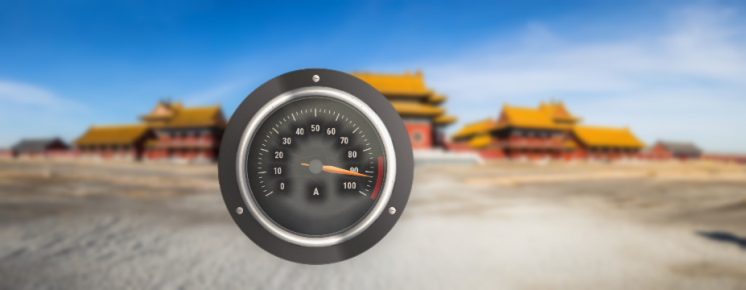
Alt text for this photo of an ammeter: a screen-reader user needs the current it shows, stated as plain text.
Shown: 92 A
